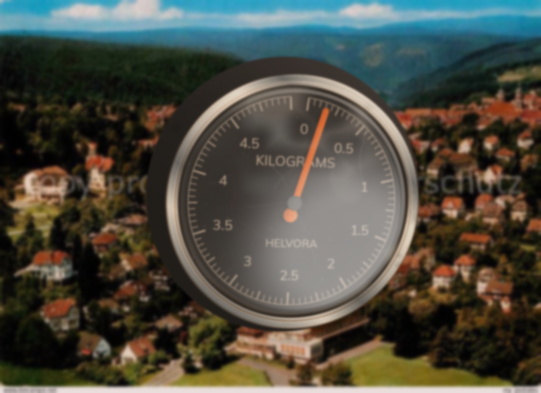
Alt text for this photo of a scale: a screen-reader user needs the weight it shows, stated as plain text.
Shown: 0.15 kg
